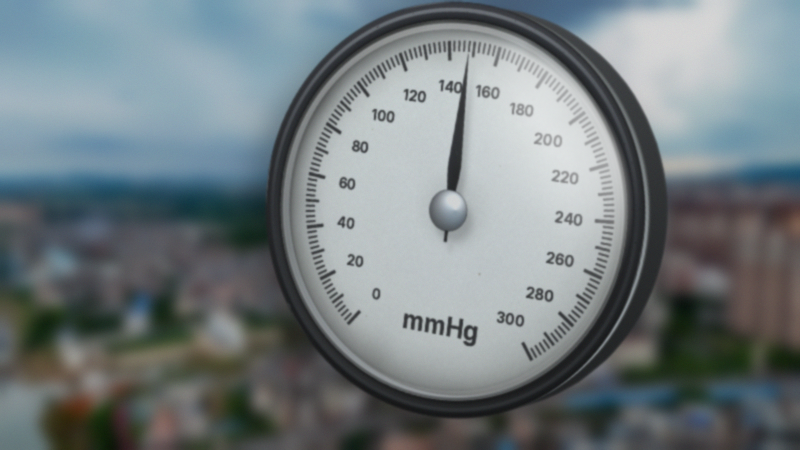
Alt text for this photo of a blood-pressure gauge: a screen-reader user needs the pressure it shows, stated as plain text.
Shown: 150 mmHg
